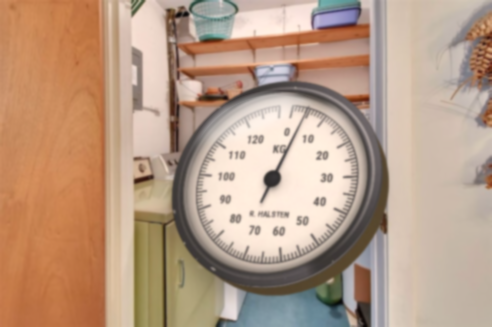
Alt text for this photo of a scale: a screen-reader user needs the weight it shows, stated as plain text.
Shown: 5 kg
